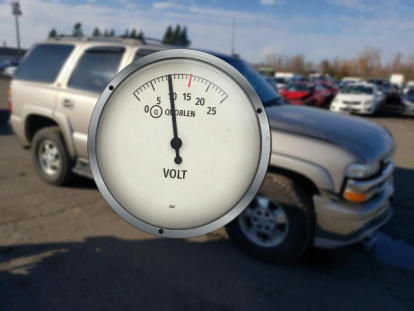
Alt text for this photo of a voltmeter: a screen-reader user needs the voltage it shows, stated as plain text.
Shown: 10 V
